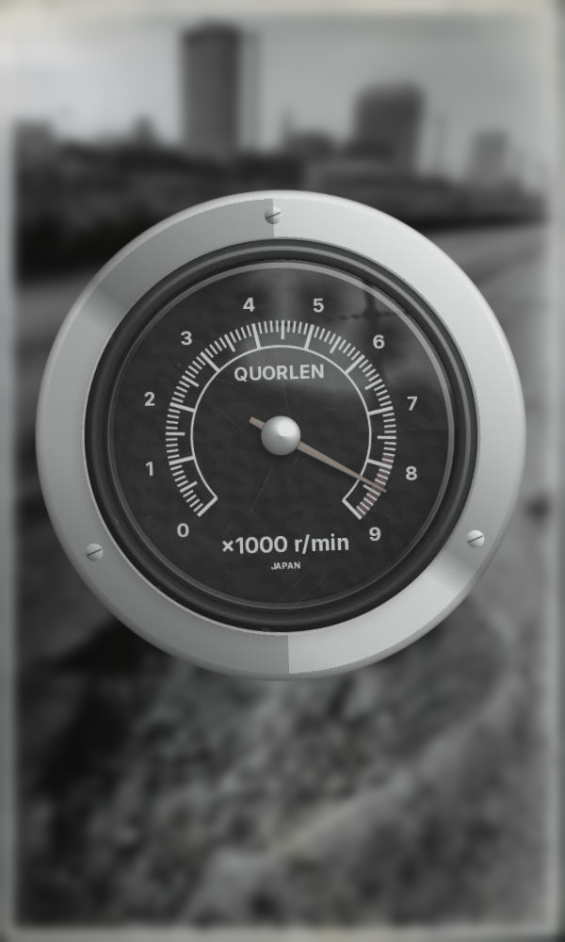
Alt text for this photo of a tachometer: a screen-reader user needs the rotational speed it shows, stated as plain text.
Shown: 8400 rpm
